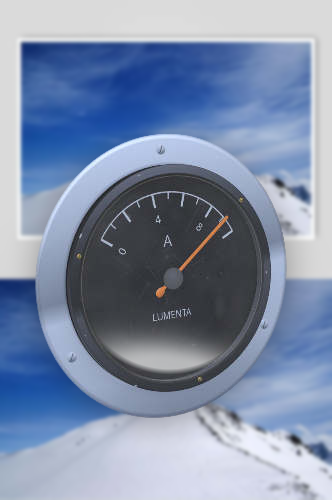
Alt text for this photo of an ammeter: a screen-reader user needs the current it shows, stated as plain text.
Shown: 9 A
